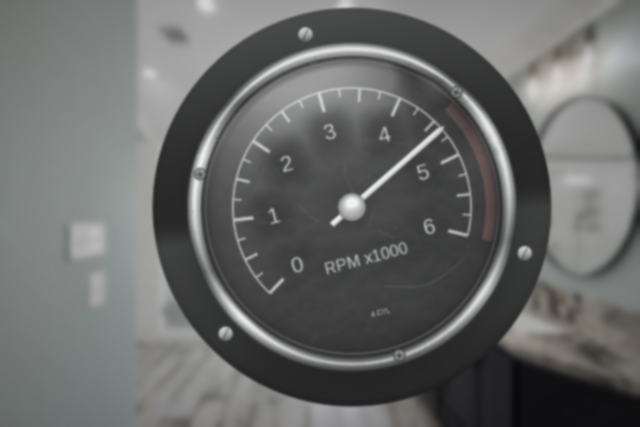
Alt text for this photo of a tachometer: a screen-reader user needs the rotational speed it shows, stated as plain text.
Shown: 4625 rpm
